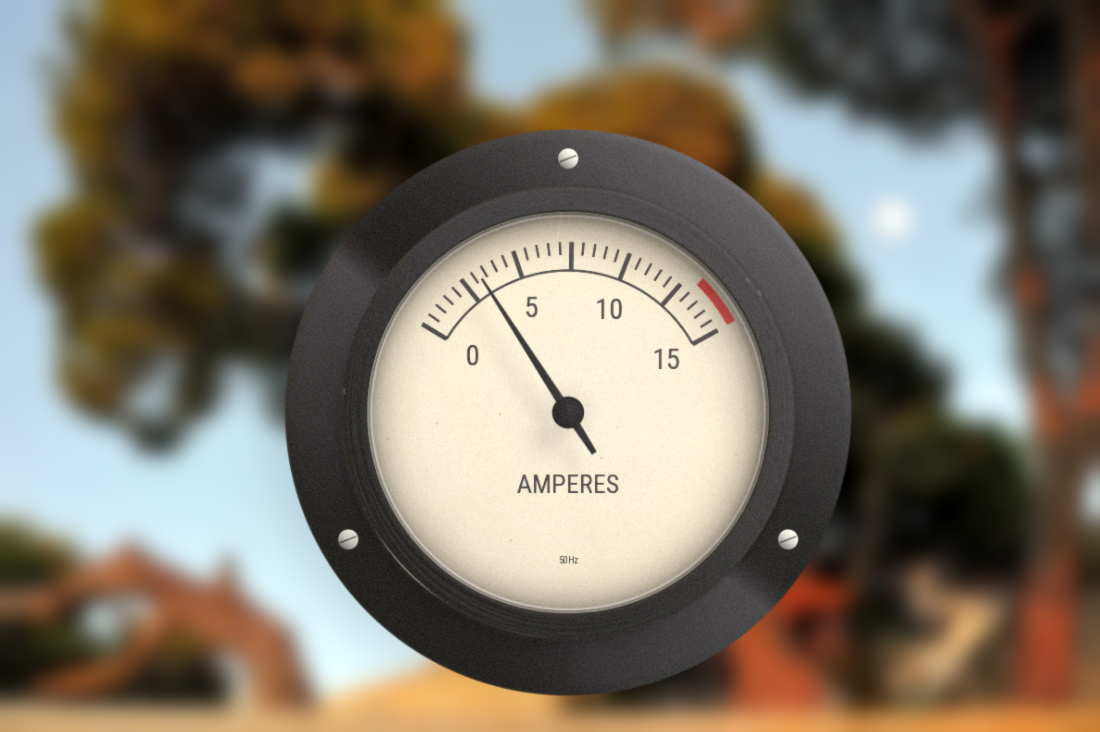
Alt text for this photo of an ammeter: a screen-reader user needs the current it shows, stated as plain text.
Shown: 3.25 A
